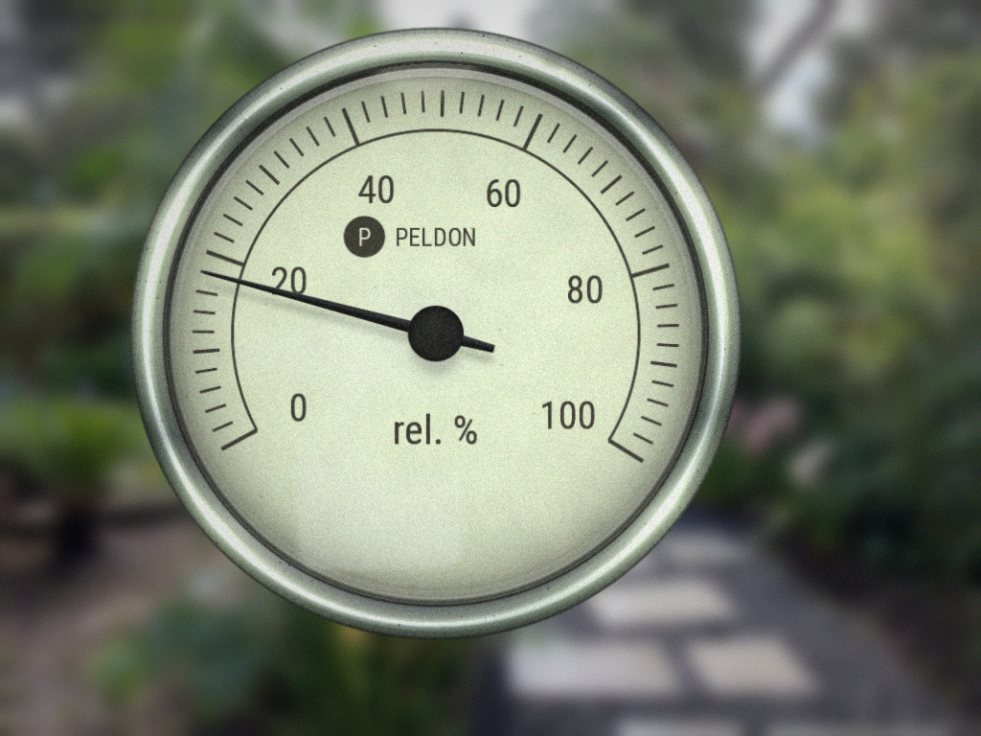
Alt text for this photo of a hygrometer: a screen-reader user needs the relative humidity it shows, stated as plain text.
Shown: 18 %
